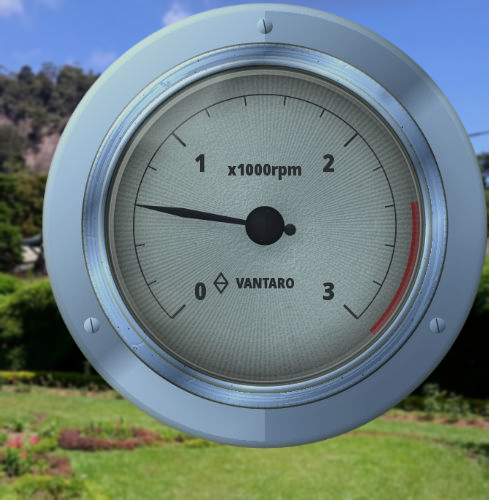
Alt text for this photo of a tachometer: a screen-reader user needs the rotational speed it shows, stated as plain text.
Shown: 600 rpm
